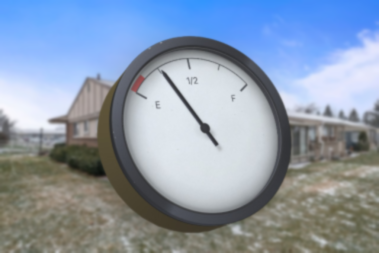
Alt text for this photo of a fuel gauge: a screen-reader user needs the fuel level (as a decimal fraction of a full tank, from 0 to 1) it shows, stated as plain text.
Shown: 0.25
